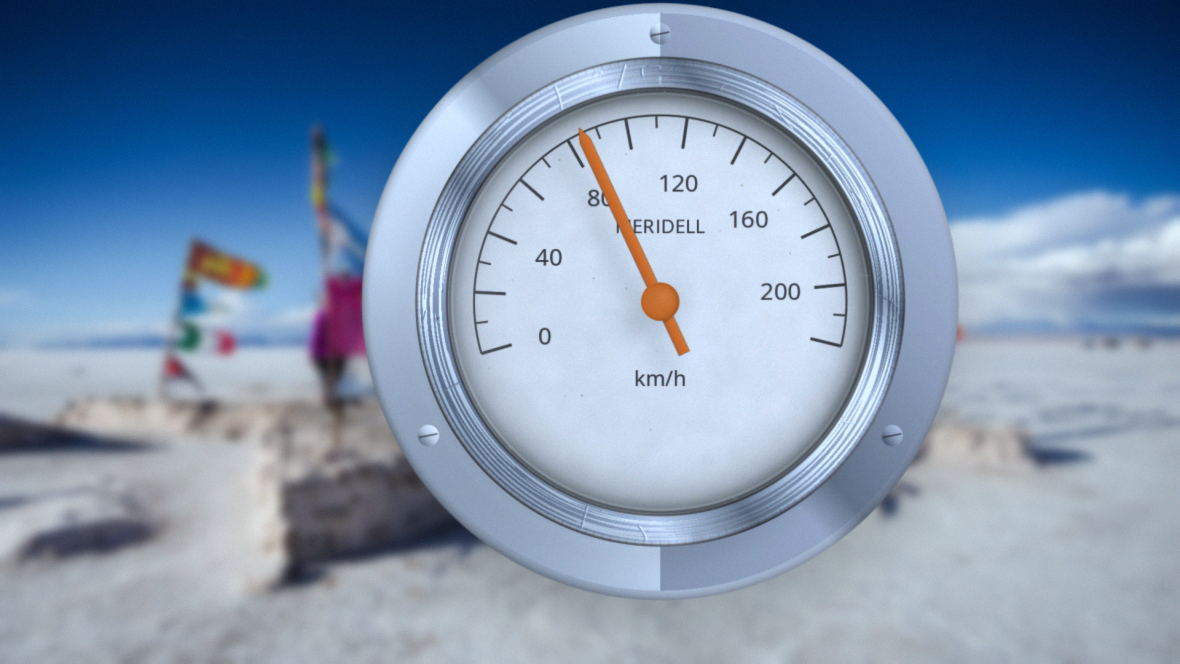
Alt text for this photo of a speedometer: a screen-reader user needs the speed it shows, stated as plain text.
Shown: 85 km/h
